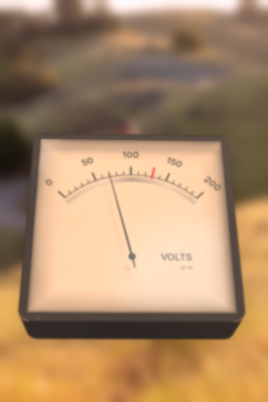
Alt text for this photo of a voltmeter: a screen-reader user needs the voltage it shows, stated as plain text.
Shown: 70 V
